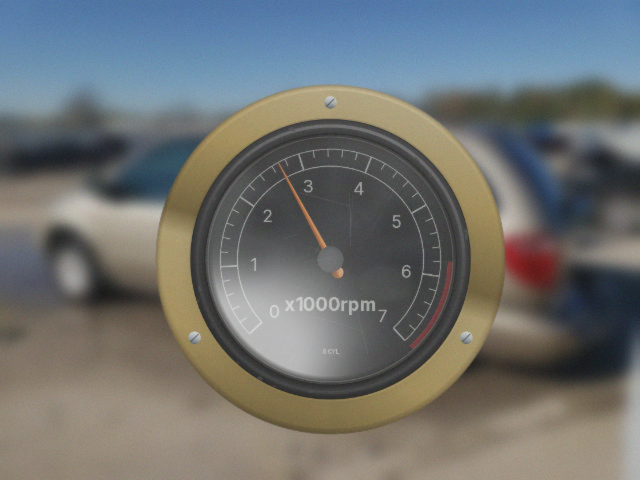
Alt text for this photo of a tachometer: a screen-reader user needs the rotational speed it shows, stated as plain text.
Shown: 2700 rpm
